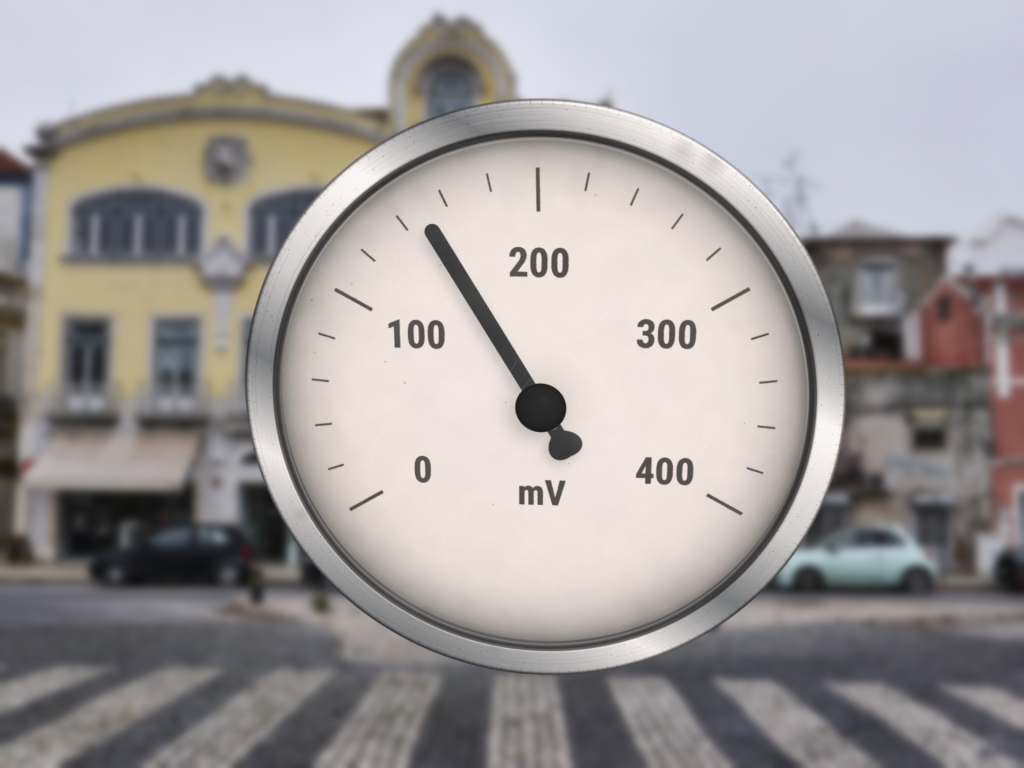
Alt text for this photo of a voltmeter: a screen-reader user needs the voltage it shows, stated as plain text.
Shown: 150 mV
